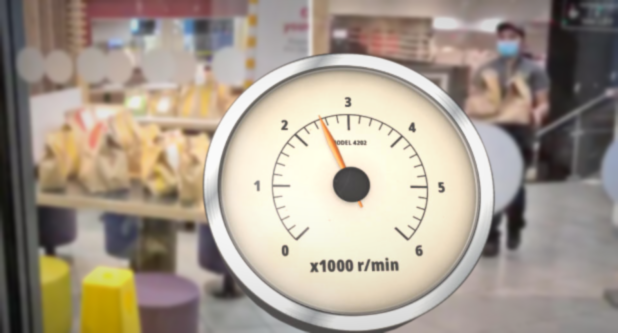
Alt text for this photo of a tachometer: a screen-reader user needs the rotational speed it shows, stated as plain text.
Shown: 2500 rpm
